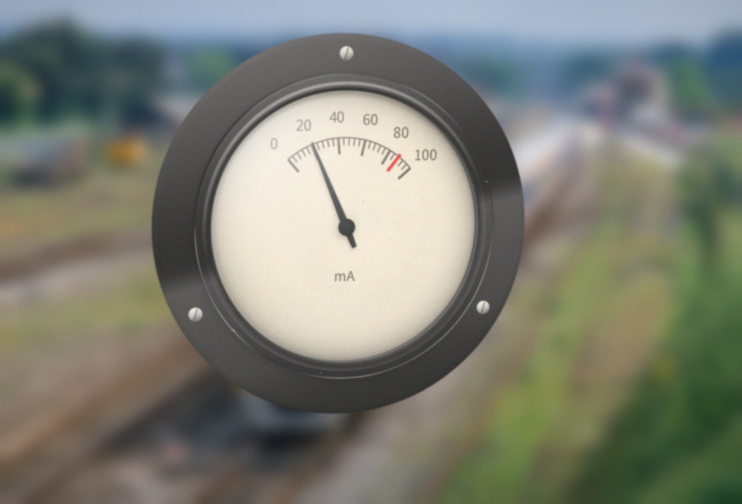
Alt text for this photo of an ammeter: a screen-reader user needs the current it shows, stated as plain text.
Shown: 20 mA
